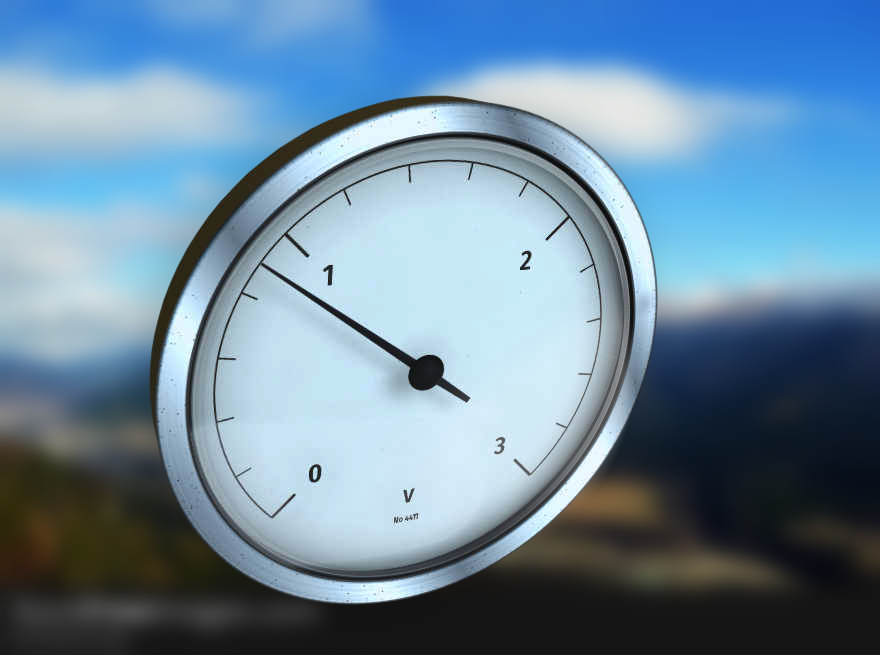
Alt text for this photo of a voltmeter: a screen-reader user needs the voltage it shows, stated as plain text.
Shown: 0.9 V
